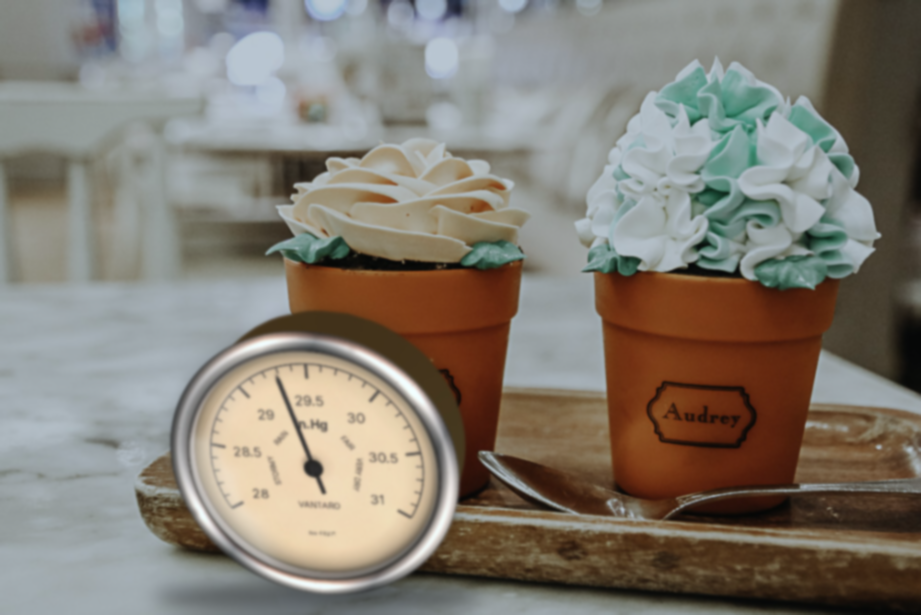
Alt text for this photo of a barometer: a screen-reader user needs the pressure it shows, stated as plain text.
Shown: 29.3 inHg
